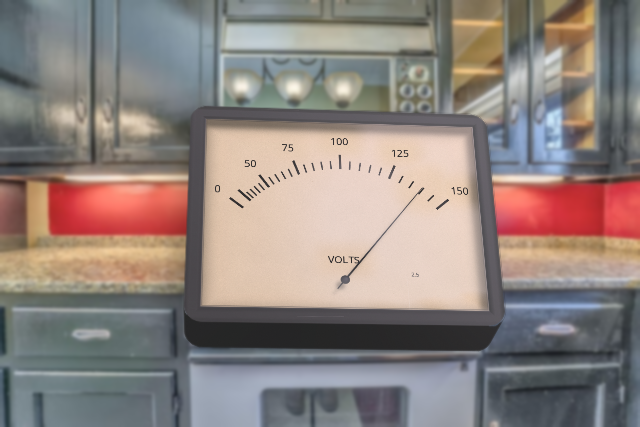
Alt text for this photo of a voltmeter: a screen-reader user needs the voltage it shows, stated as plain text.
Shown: 140 V
